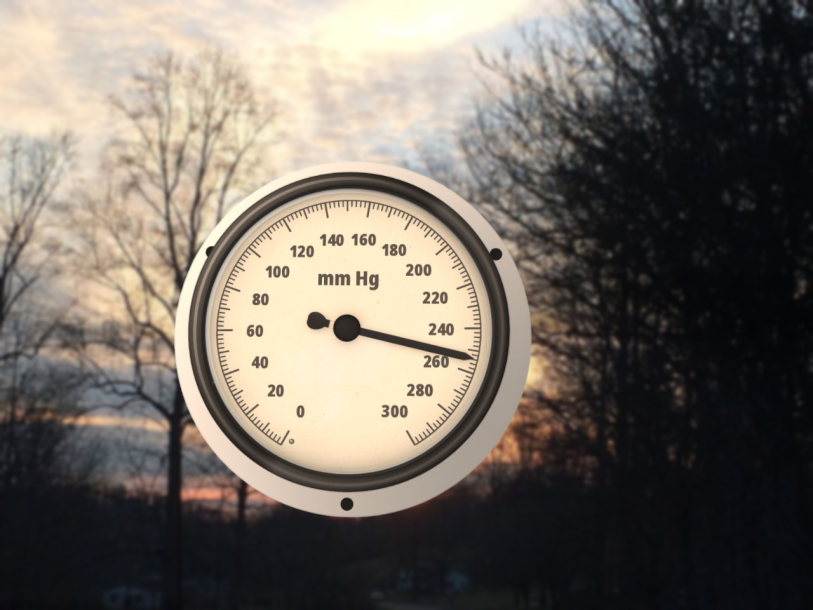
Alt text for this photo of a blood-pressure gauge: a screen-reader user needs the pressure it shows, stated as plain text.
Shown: 254 mmHg
